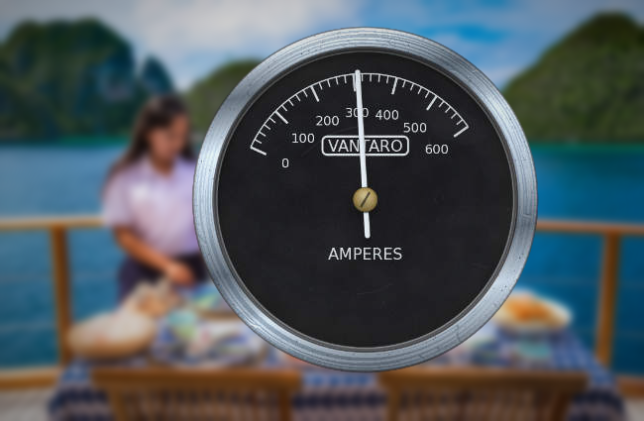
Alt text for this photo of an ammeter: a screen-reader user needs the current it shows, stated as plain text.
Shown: 310 A
